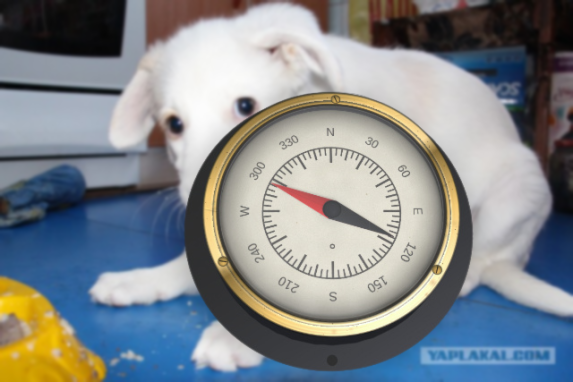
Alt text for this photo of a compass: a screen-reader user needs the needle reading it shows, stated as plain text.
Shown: 295 °
